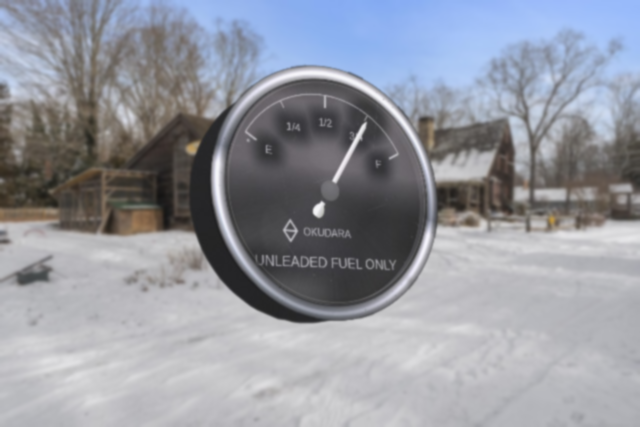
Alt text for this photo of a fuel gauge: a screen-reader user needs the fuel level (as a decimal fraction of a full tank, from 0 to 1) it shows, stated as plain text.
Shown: 0.75
